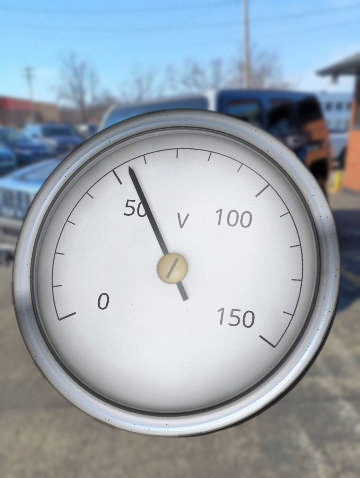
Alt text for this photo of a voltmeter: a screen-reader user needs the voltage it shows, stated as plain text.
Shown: 55 V
